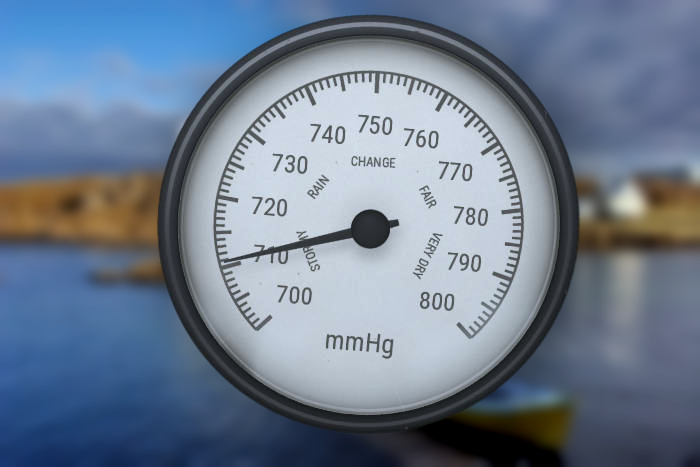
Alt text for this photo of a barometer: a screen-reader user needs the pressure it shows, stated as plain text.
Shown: 711 mmHg
